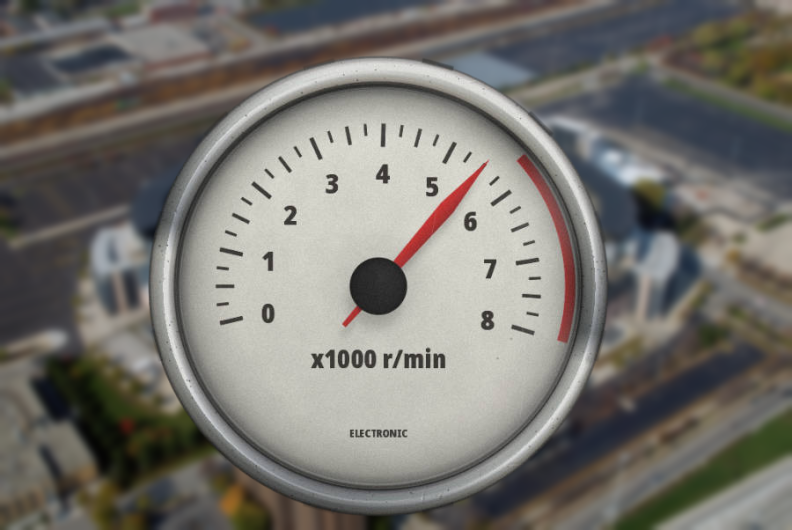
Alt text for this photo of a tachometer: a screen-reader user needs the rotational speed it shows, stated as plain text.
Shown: 5500 rpm
